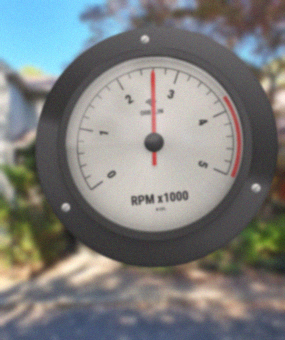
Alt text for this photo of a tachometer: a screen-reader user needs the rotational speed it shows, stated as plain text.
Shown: 2600 rpm
